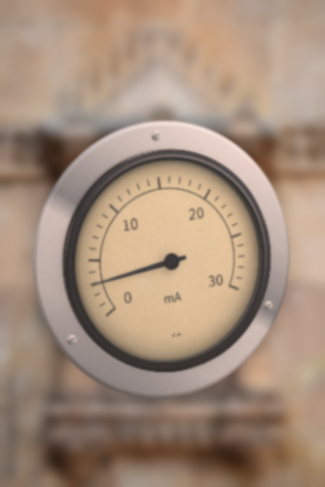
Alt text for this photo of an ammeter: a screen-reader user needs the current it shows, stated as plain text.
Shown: 3 mA
